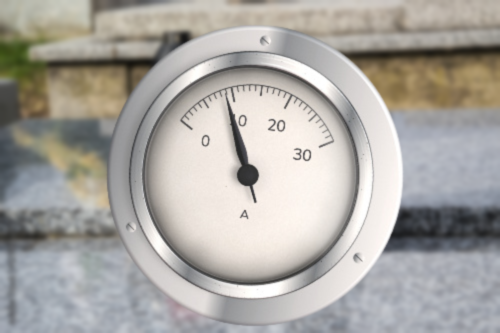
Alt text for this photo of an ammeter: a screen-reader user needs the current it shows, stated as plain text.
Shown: 9 A
